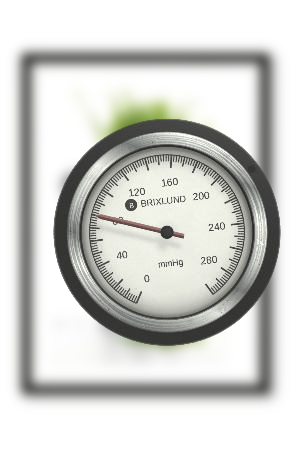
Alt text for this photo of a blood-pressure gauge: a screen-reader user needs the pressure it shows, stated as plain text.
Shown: 80 mmHg
